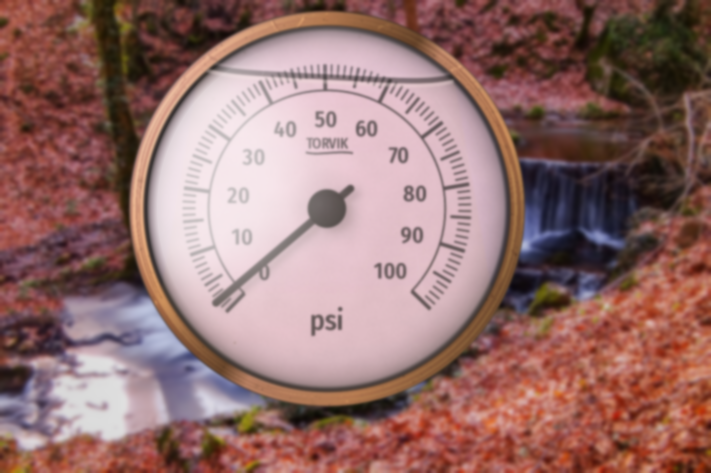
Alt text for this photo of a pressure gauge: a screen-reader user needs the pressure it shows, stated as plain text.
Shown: 2 psi
